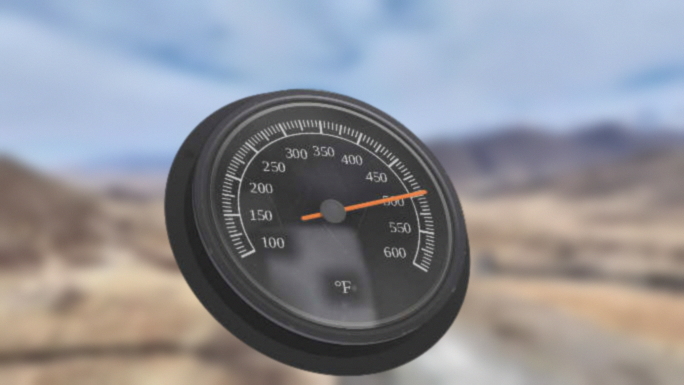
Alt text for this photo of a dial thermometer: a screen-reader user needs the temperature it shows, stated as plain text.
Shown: 500 °F
